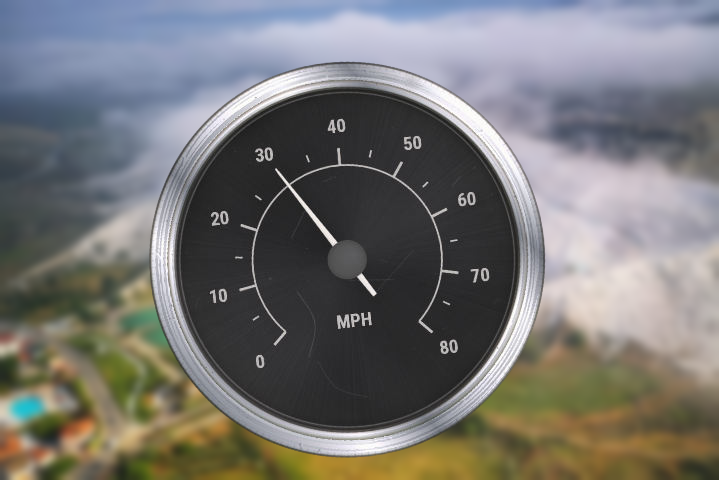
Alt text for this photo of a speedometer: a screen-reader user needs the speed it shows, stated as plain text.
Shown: 30 mph
